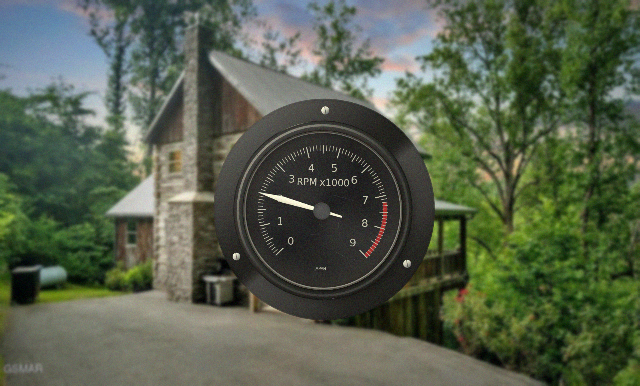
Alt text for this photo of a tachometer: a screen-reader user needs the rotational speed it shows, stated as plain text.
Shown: 2000 rpm
